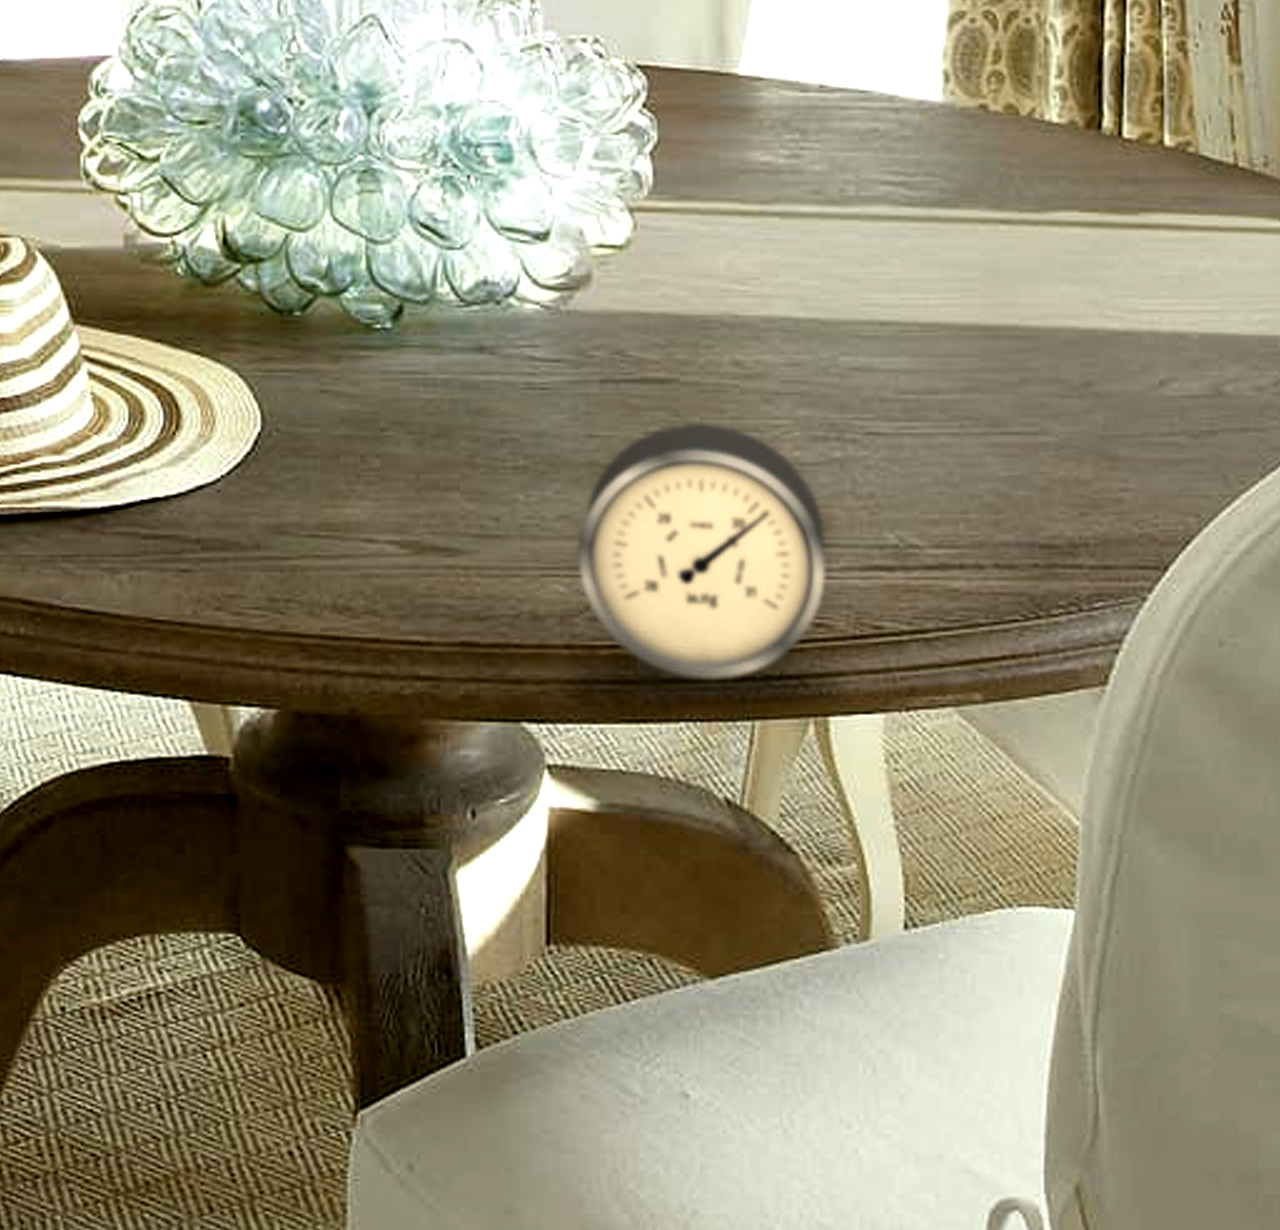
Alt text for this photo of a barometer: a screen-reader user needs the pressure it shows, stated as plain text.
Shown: 30.1 inHg
